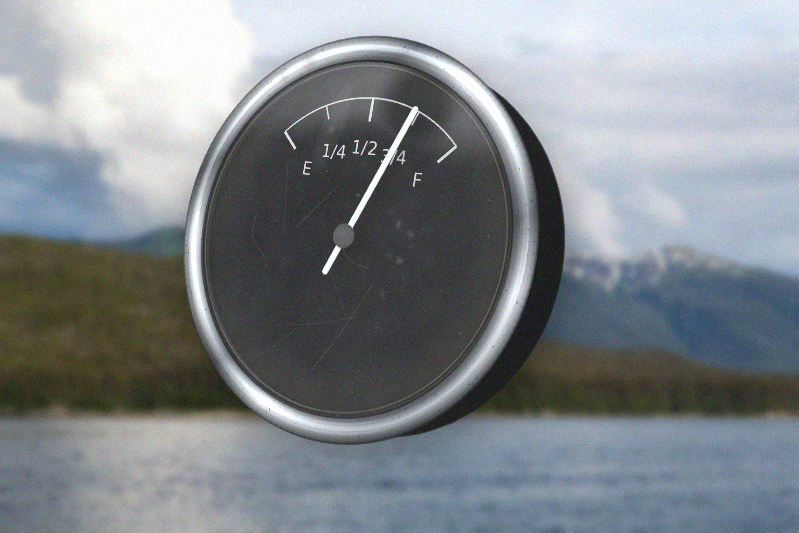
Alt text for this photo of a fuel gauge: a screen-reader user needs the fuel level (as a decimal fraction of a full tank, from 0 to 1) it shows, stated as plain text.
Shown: 0.75
